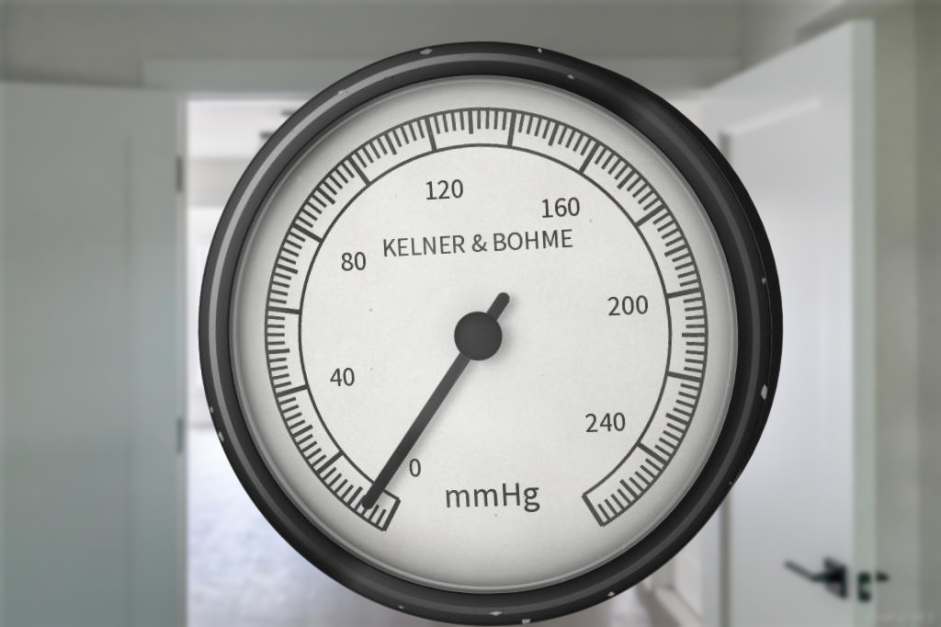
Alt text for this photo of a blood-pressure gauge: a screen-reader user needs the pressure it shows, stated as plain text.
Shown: 6 mmHg
